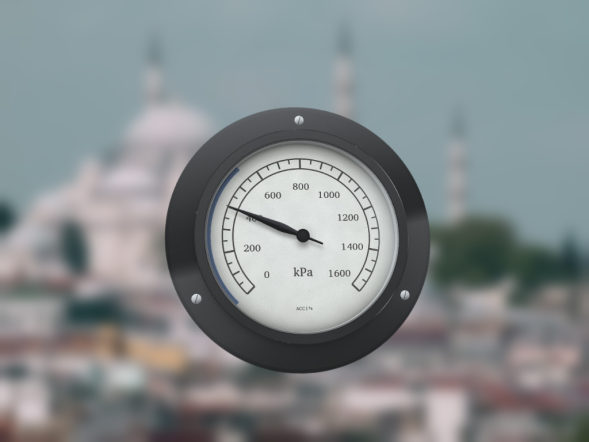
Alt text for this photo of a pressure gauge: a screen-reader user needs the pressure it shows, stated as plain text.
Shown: 400 kPa
